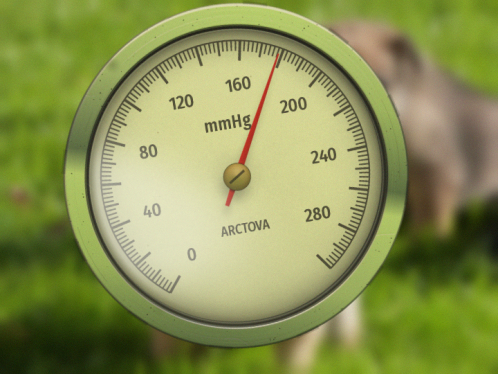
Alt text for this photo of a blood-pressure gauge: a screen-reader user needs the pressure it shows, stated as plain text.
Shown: 178 mmHg
